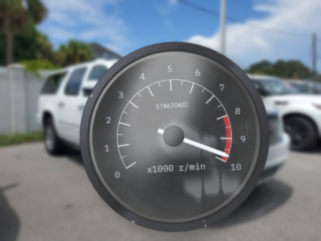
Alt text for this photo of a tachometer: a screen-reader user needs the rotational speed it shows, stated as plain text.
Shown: 9750 rpm
